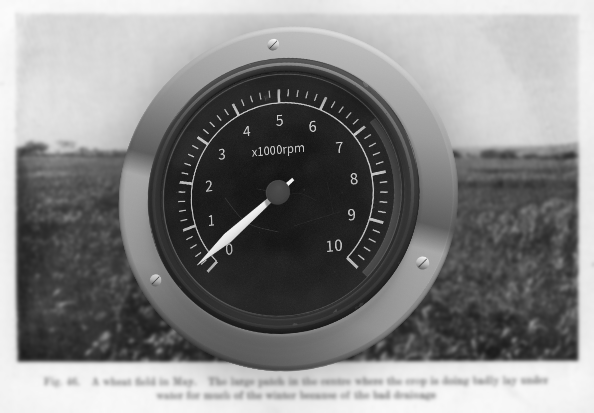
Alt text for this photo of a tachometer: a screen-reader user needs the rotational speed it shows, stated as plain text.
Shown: 200 rpm
